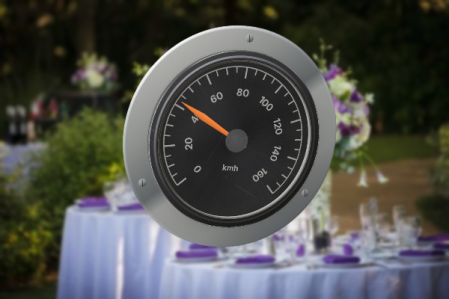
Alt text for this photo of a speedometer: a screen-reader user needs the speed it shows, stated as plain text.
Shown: 42.5 km/h
